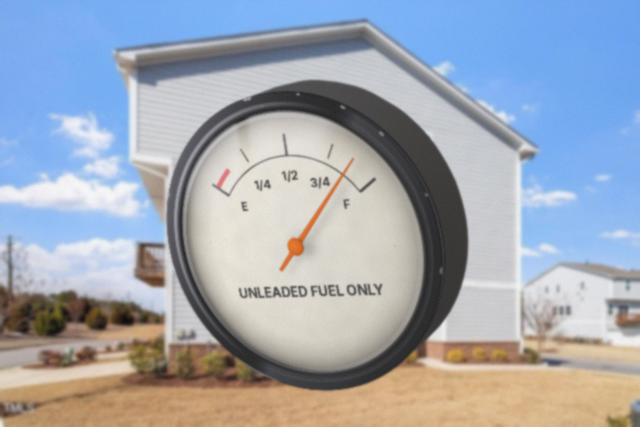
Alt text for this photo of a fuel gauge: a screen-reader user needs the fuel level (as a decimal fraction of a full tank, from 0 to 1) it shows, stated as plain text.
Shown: 0.875
